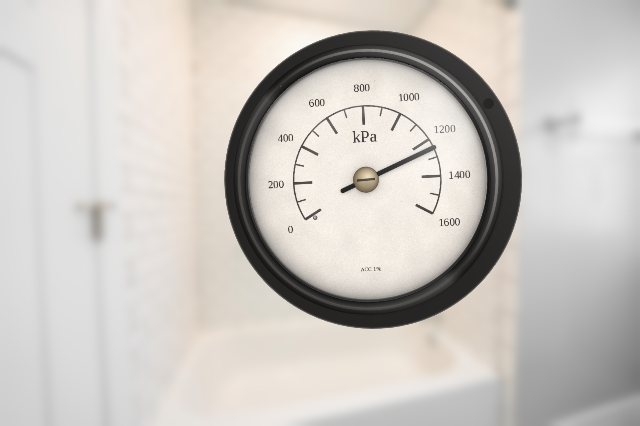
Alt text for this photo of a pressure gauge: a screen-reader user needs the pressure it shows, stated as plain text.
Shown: 1250 kPa
